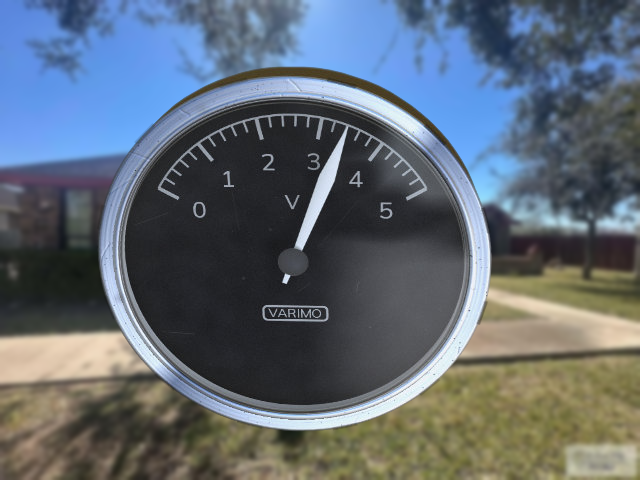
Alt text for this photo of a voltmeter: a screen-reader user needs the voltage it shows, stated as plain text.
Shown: 3.4 V
